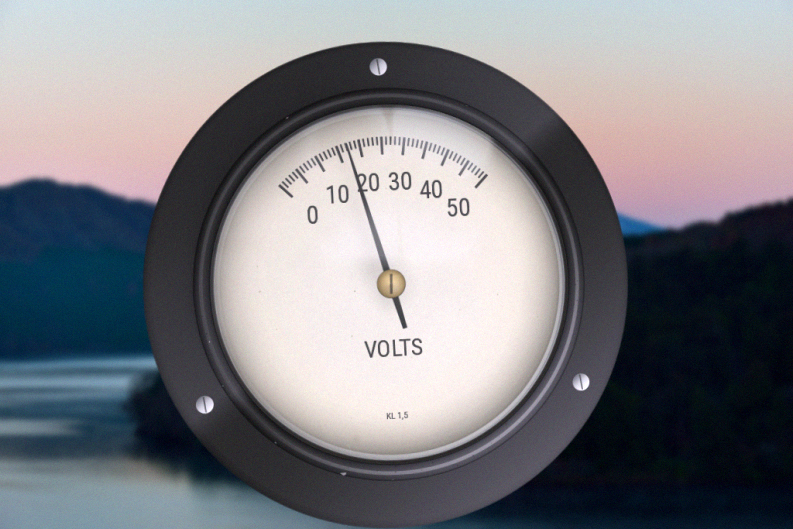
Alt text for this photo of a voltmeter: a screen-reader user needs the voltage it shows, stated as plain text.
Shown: 17 V
